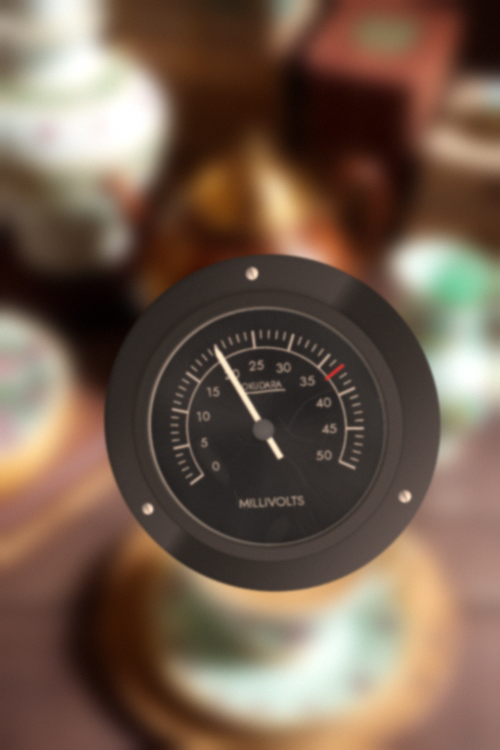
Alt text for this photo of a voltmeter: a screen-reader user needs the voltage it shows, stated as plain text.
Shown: 20 mV
